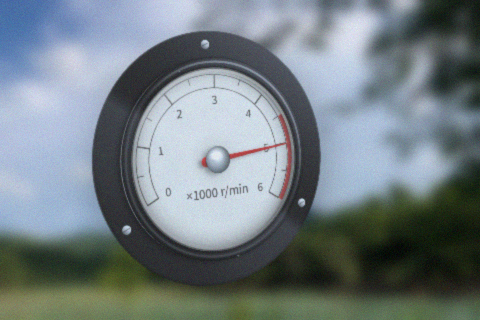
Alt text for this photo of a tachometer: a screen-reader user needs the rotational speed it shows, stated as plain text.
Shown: 5000 rpm
